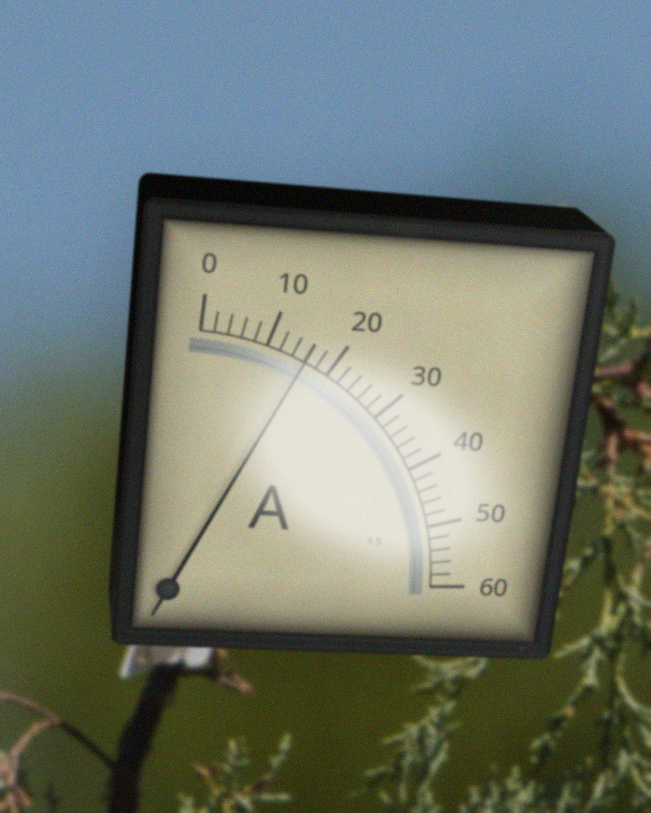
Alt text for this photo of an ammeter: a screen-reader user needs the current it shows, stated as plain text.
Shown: 16 A
